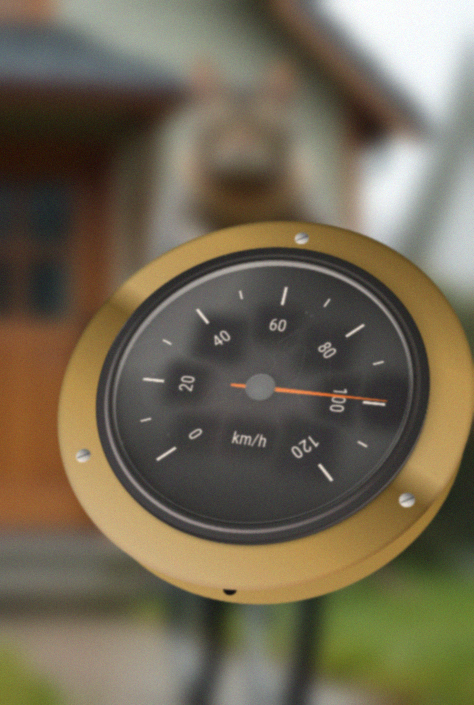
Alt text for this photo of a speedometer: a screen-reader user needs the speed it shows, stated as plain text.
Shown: 100 km/h
